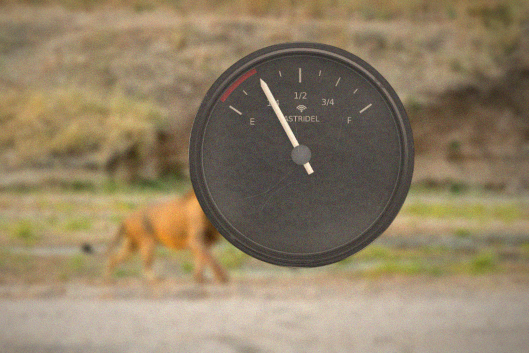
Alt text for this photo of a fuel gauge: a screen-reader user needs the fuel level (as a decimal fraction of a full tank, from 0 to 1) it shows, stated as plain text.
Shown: 0.25
